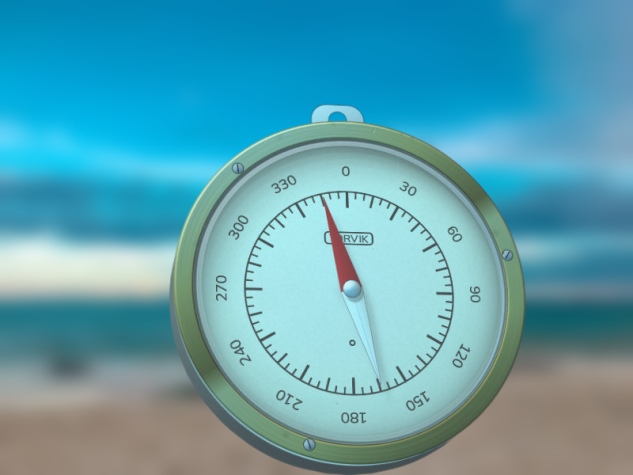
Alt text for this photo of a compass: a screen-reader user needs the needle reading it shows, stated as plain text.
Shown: 345 °
